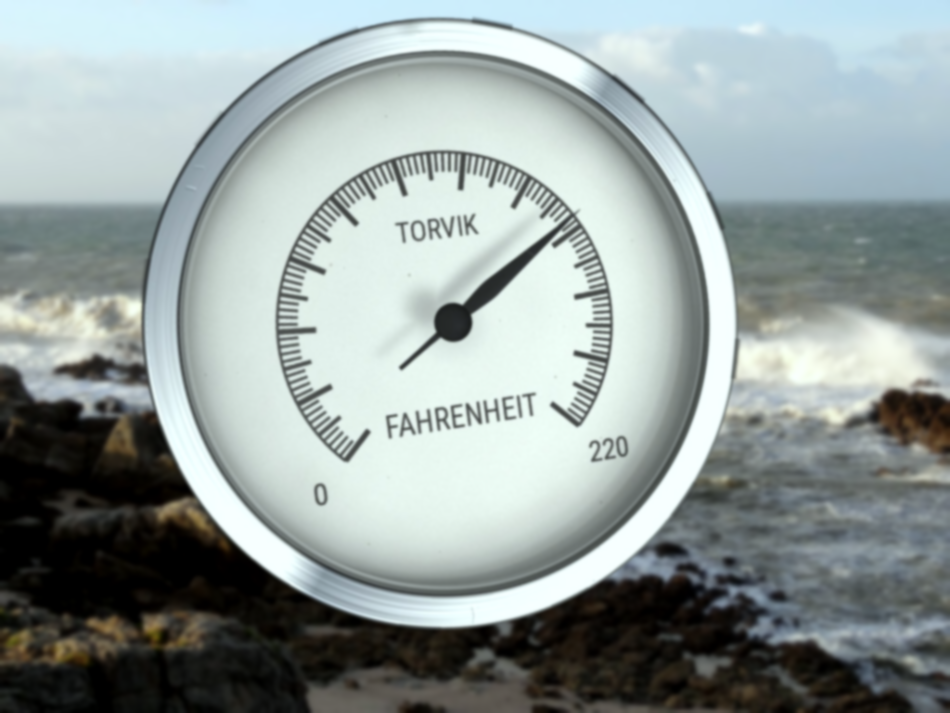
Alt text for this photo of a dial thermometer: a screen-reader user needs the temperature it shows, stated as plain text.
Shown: 156 °F
